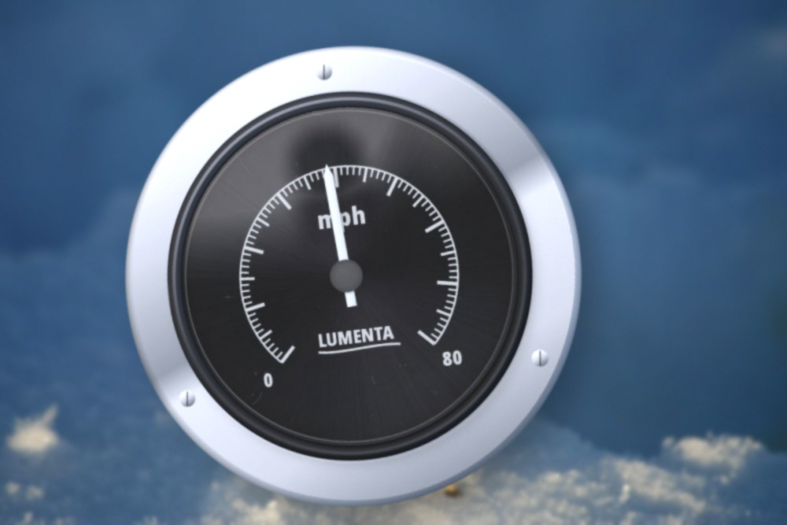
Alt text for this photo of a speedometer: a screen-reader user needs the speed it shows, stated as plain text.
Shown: 39 mph
